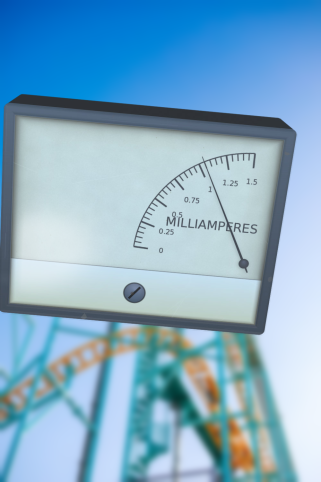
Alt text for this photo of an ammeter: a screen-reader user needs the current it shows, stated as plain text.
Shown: 1.05 mA
